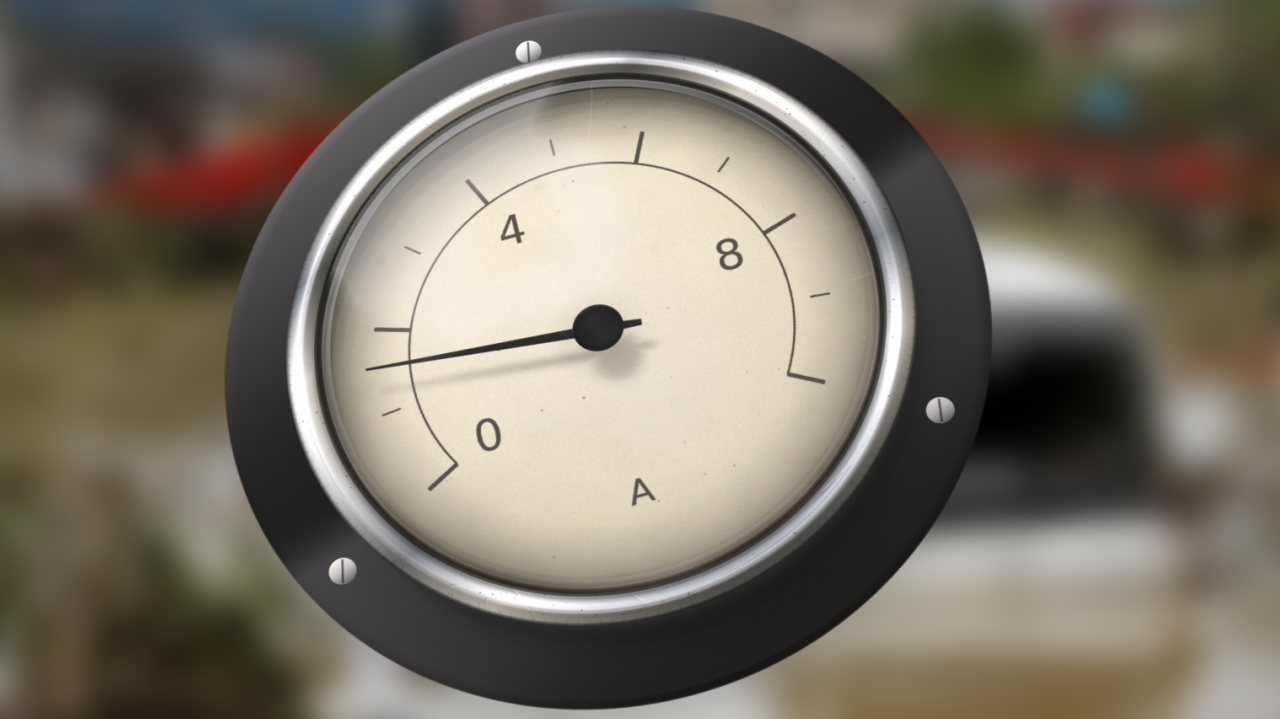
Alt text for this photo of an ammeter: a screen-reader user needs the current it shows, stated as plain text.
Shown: 1.5 A
